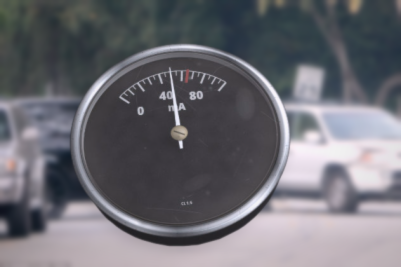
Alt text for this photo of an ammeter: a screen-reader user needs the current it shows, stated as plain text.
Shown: 50 mA
